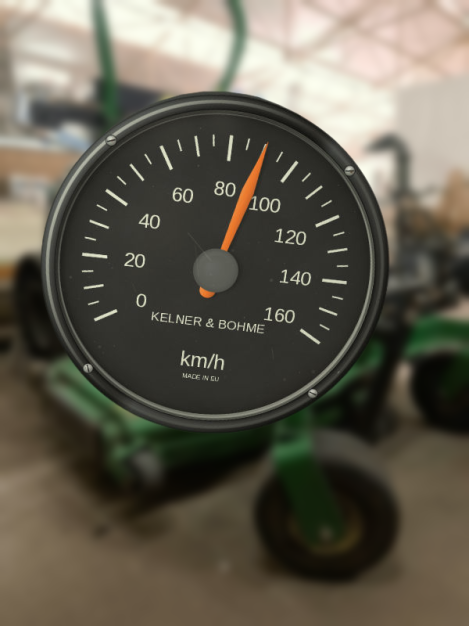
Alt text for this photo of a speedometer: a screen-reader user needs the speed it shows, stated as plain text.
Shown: 90 km/h
